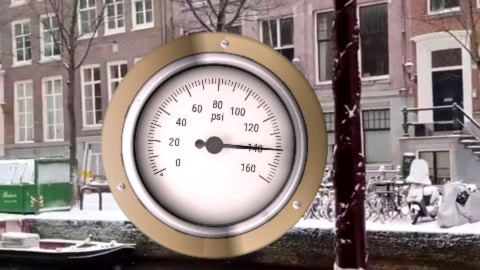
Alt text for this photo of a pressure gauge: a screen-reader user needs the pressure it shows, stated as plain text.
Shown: 140 psi
